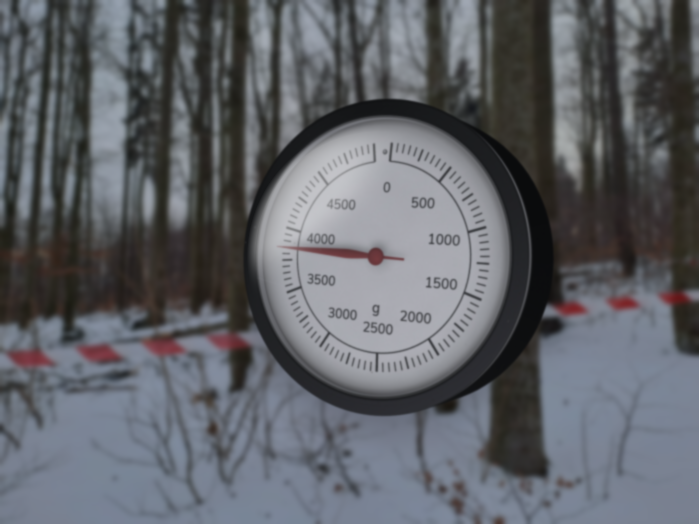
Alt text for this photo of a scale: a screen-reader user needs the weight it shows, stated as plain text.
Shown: 3850 g
